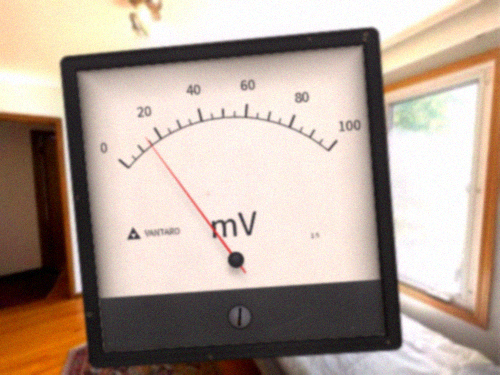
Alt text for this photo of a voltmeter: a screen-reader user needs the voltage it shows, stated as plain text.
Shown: 15 mV
